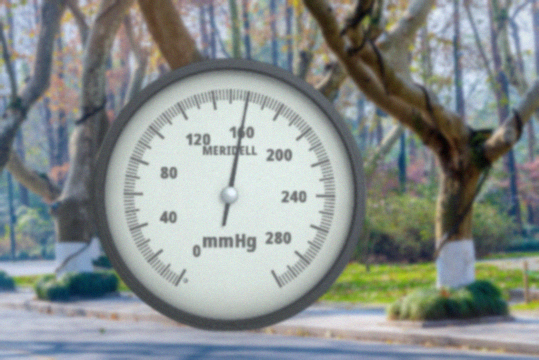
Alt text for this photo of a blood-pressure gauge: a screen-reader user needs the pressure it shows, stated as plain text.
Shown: 160 mmHg
